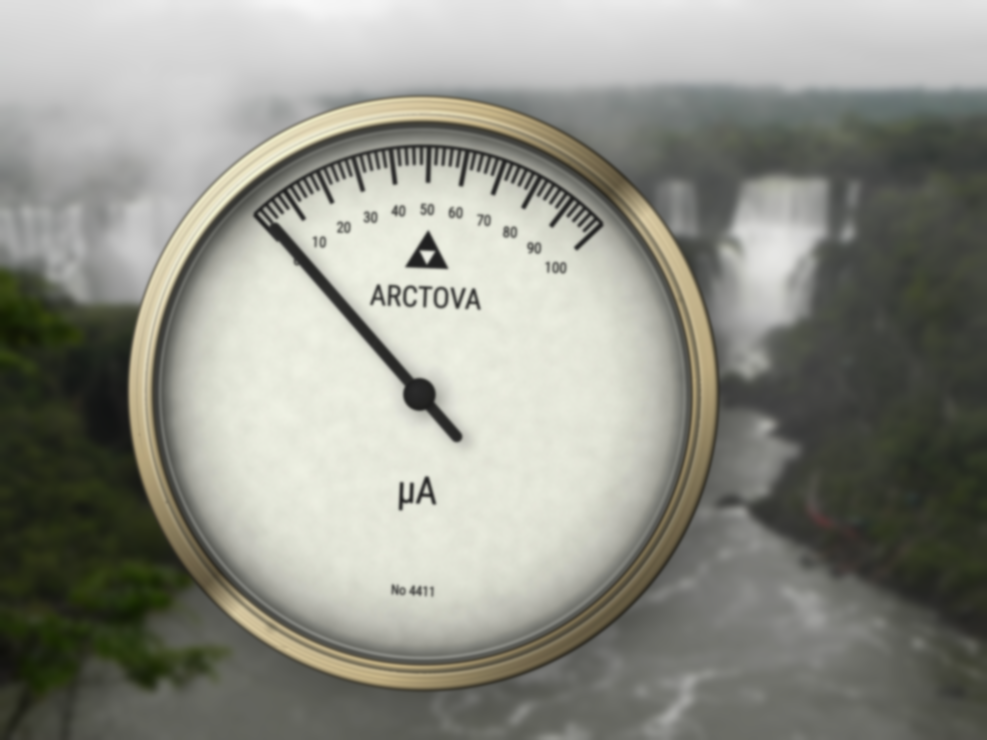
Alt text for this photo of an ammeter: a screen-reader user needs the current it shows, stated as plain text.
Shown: 2 µA
